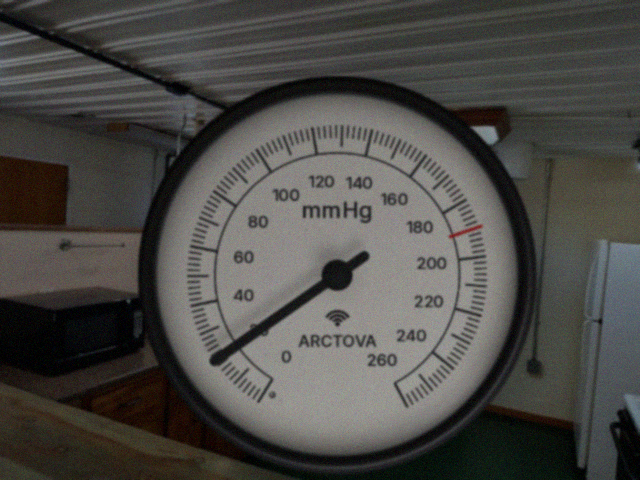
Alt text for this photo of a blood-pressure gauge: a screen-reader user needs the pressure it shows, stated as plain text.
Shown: 20 mmHg
